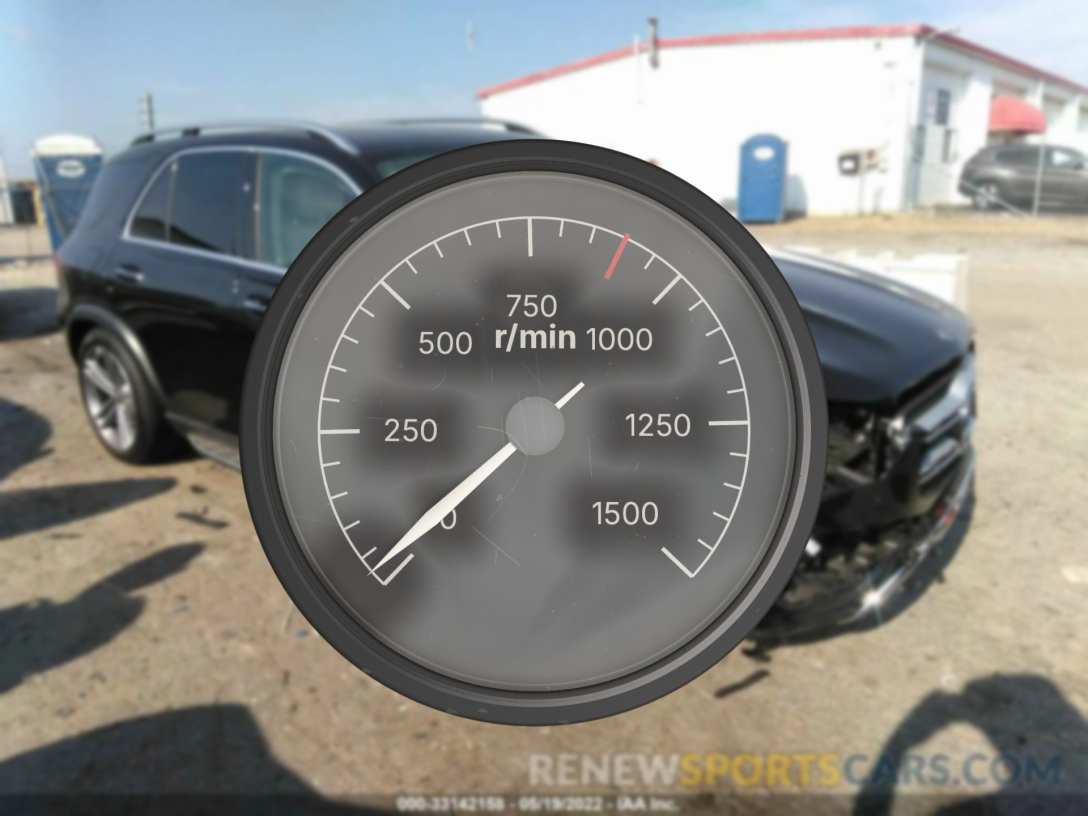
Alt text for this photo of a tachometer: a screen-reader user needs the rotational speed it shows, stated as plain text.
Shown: 25 rpm
